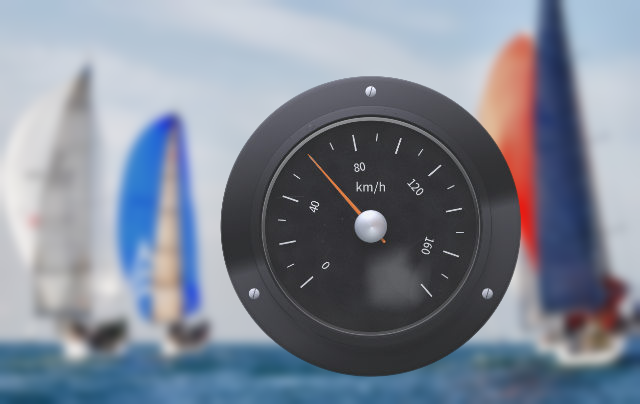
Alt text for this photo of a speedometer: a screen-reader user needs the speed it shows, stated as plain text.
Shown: 60 km/h
